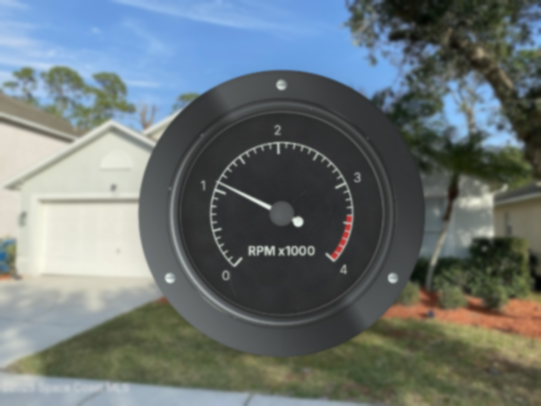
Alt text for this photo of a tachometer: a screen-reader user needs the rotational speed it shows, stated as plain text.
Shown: 1100 rpm
